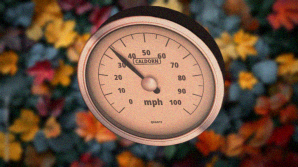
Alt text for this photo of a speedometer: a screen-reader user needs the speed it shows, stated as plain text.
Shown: 35 mph
